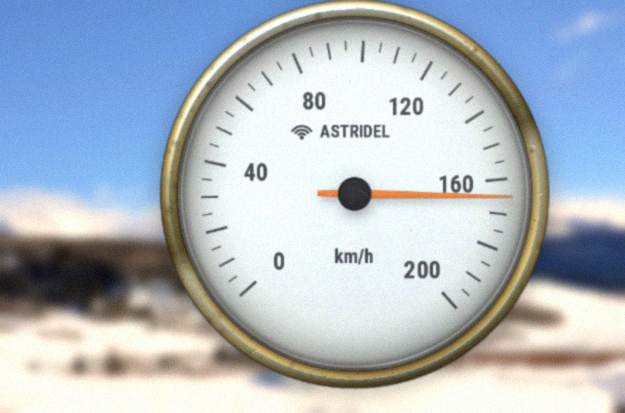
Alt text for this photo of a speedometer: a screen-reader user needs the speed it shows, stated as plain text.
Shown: 165 km/h
